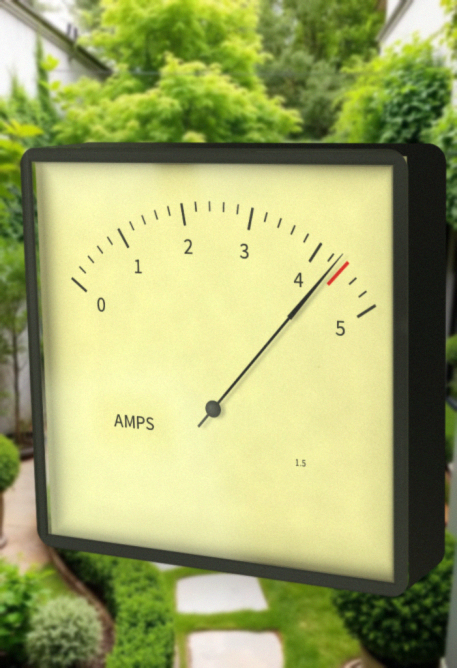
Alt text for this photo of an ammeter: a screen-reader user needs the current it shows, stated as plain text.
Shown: 4.3 A
